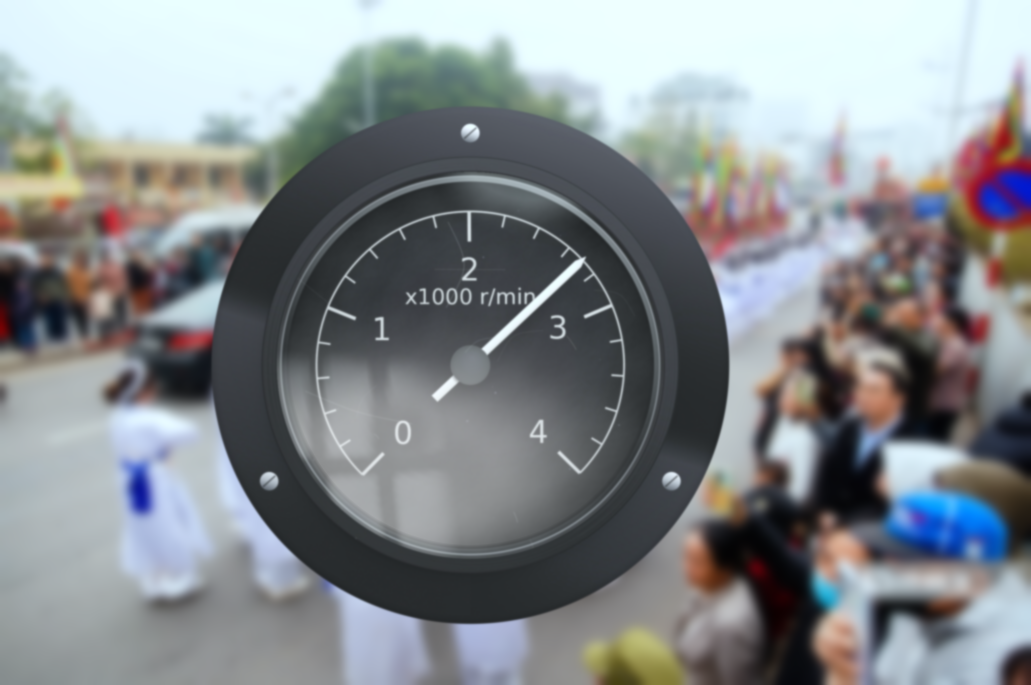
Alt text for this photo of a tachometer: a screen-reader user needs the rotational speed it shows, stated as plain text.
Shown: 2700 rpm
